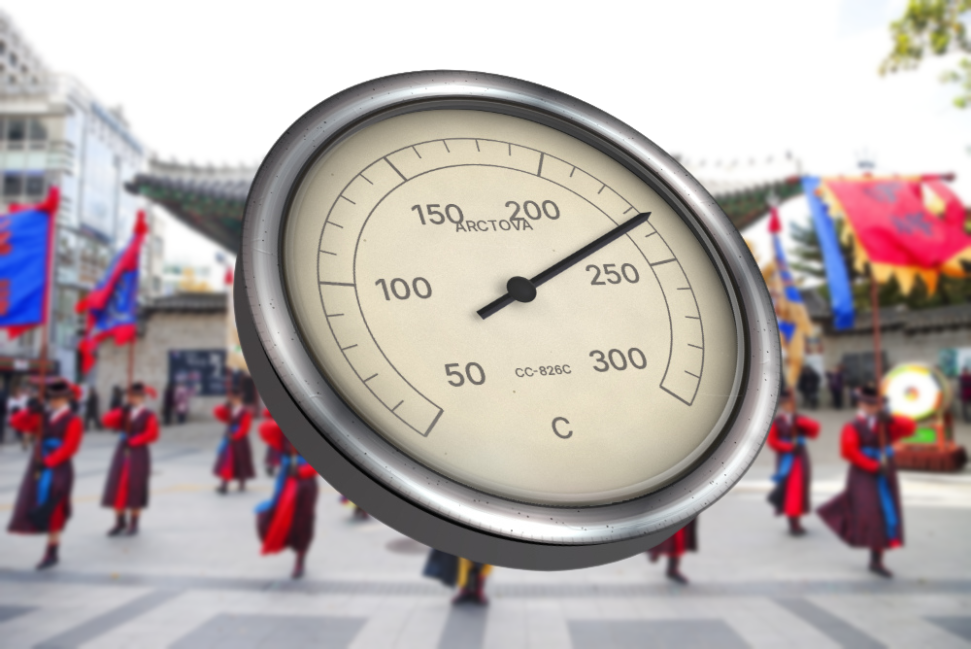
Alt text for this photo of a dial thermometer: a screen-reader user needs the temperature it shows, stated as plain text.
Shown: 235 °C
